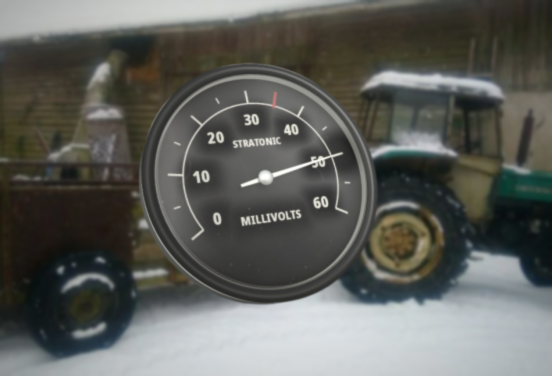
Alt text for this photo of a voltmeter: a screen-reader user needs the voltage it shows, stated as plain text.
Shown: 50 mV
